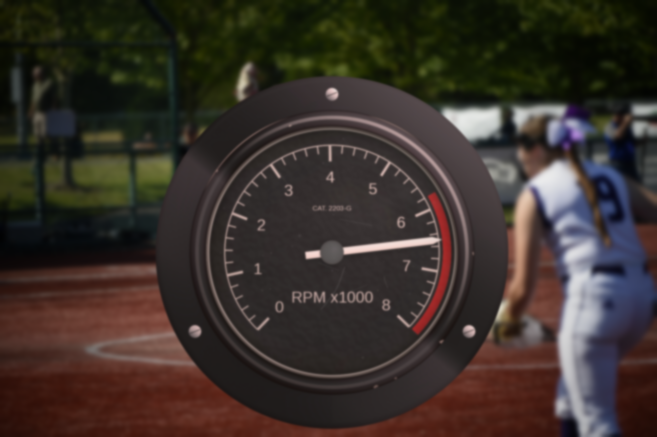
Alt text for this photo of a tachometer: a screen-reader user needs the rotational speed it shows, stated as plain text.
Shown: 6500 rpm
